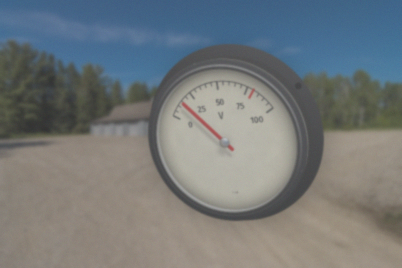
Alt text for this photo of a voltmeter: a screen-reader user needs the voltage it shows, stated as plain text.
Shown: 15 V
